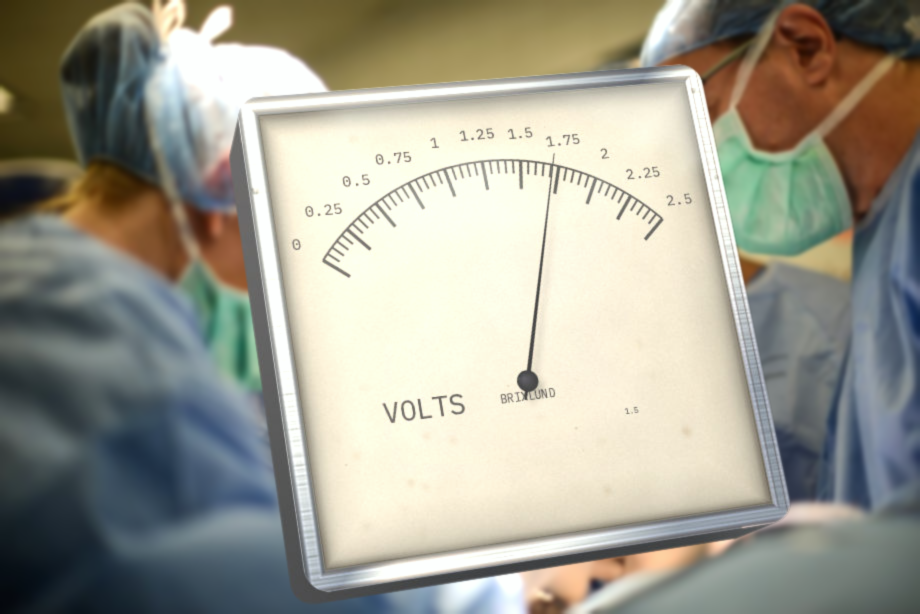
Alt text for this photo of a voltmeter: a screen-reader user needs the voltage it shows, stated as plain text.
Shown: 1.7 V
